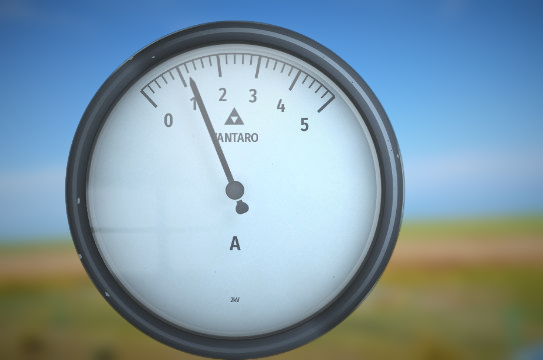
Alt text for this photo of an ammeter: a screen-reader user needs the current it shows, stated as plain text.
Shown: 1.2 A
